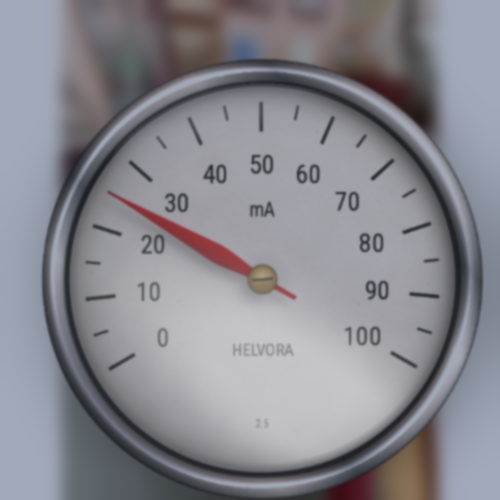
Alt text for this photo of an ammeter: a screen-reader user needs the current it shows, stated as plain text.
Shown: 25 mA
